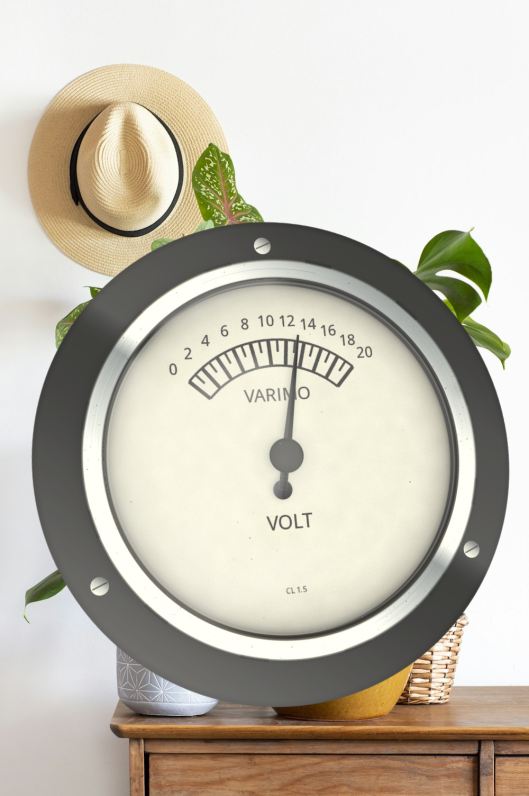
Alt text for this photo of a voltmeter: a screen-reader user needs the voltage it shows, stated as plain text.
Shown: 13 V
